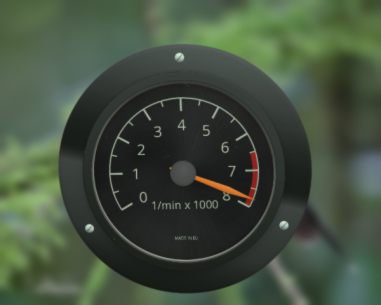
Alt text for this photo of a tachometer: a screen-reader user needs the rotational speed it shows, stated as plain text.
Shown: 7750 rpm
